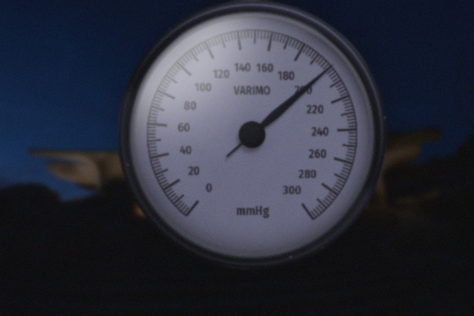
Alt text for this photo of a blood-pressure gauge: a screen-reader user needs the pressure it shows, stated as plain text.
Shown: 200 mmHg
